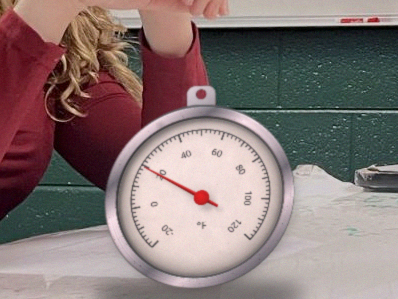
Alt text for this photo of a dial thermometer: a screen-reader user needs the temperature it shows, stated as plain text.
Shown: 20 °F
